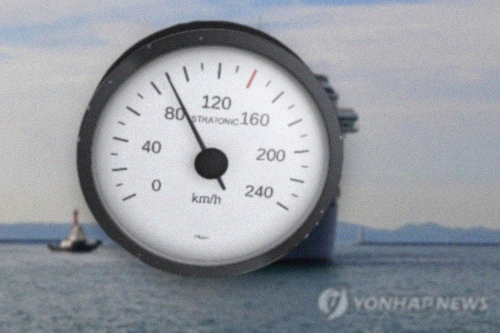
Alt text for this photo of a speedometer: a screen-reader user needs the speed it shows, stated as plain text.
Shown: 90 km/h
